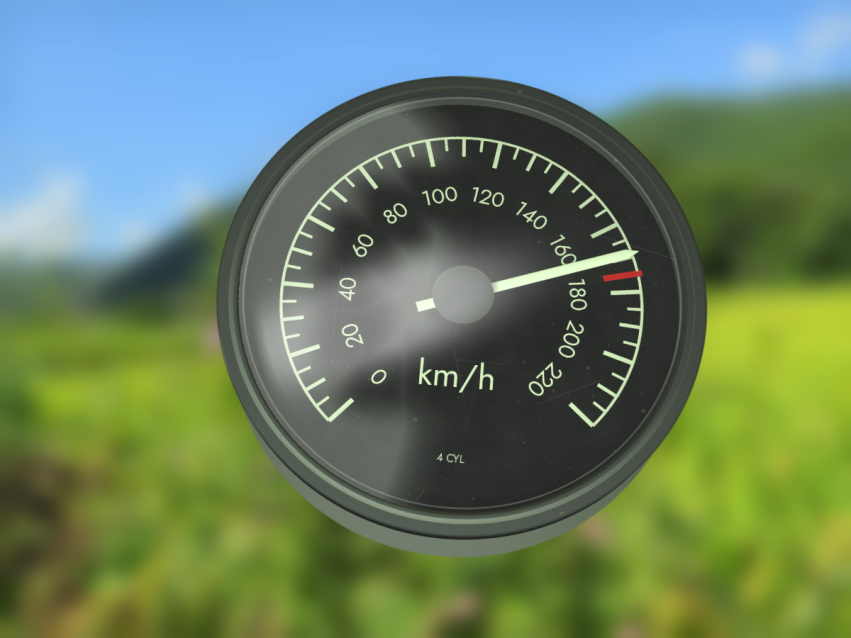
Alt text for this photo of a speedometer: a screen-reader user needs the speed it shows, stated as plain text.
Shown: 170 km/h
